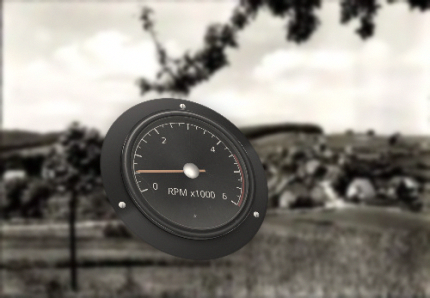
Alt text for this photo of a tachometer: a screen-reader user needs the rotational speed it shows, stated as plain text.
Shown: 500 rpm
